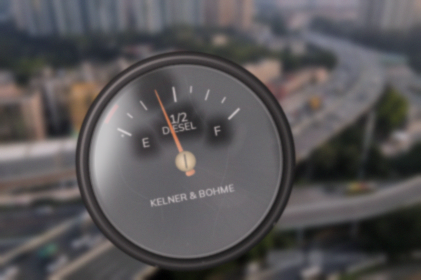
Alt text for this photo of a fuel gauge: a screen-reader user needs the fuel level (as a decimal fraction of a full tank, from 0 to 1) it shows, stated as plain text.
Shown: 0.375
